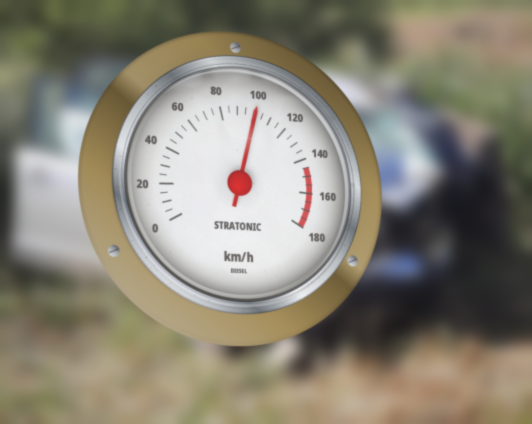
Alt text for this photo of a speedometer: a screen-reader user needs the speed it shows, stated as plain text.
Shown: 100 km/h
